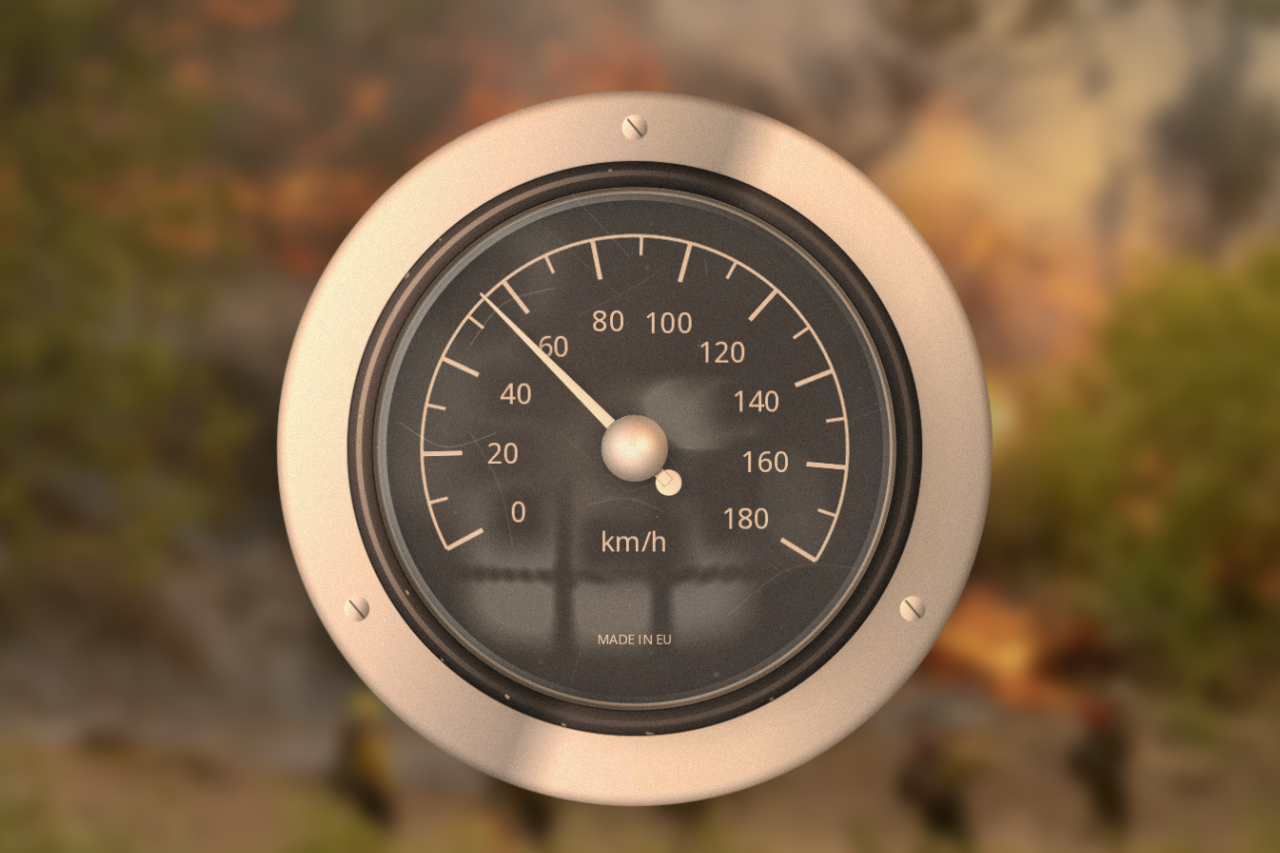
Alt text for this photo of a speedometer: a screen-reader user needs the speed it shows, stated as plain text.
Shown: 55 km/h
